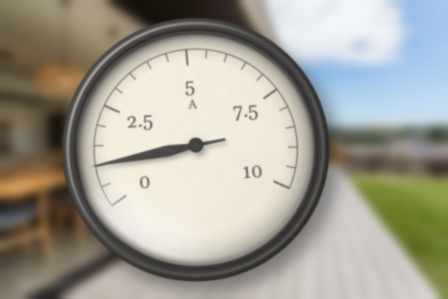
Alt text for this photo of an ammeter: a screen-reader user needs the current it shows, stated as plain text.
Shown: 1 A
